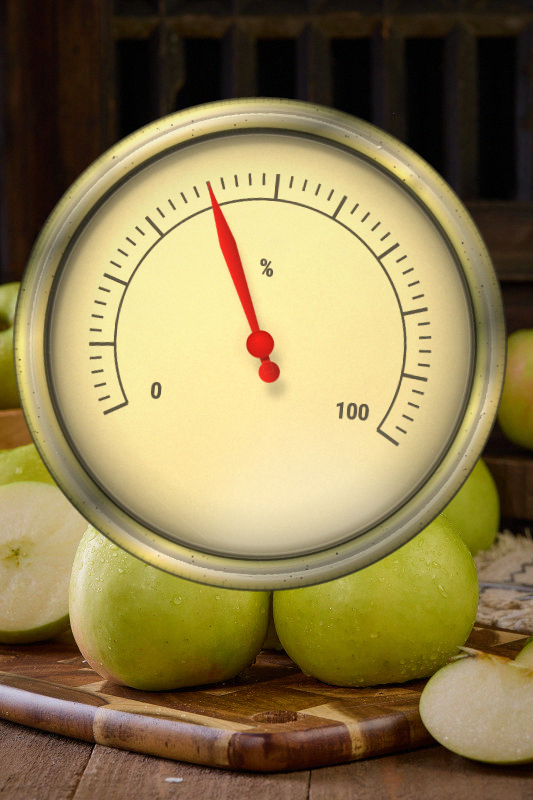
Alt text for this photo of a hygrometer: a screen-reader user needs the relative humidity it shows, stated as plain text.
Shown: 40 %
